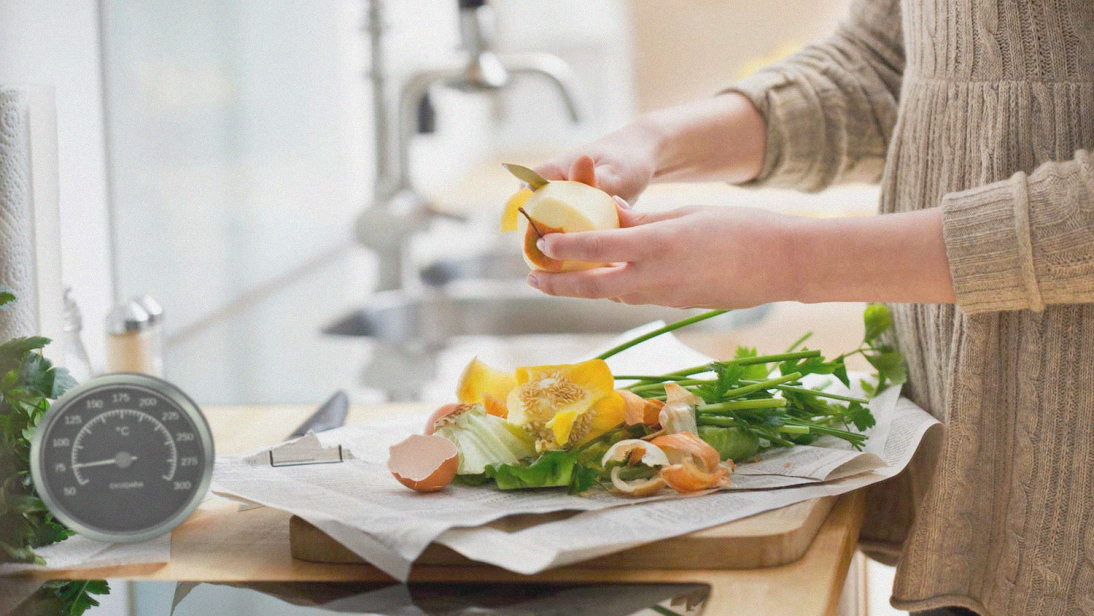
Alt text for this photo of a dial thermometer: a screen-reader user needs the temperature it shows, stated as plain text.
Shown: 75 °C
